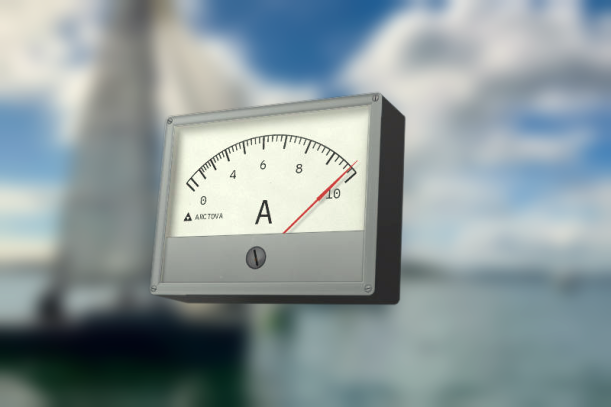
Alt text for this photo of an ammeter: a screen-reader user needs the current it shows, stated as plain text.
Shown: 9.8 A
